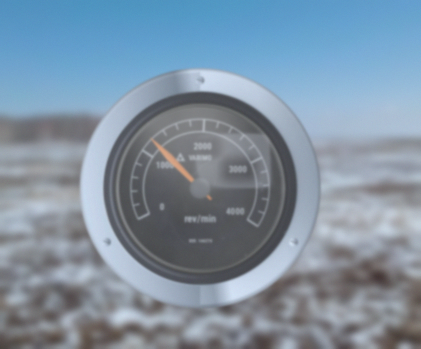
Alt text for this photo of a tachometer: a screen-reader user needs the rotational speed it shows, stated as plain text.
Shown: 1200 rpm
